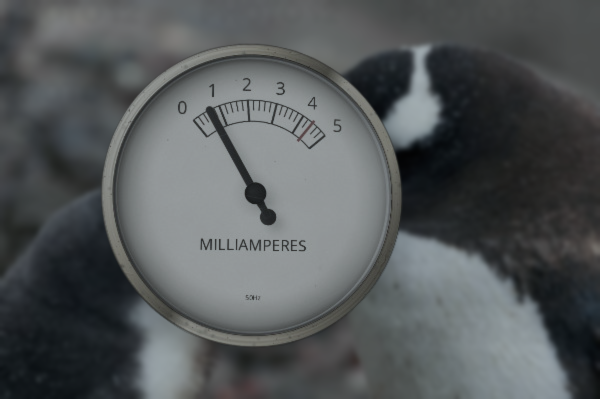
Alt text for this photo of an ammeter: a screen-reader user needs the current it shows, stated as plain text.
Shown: 0.6 mA
